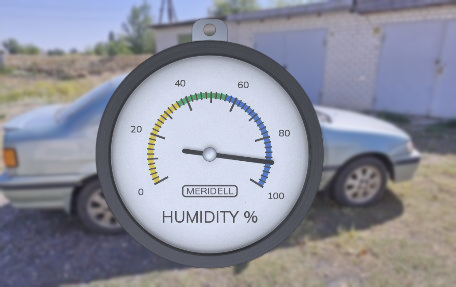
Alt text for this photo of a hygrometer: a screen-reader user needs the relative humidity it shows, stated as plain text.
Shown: 90 %
